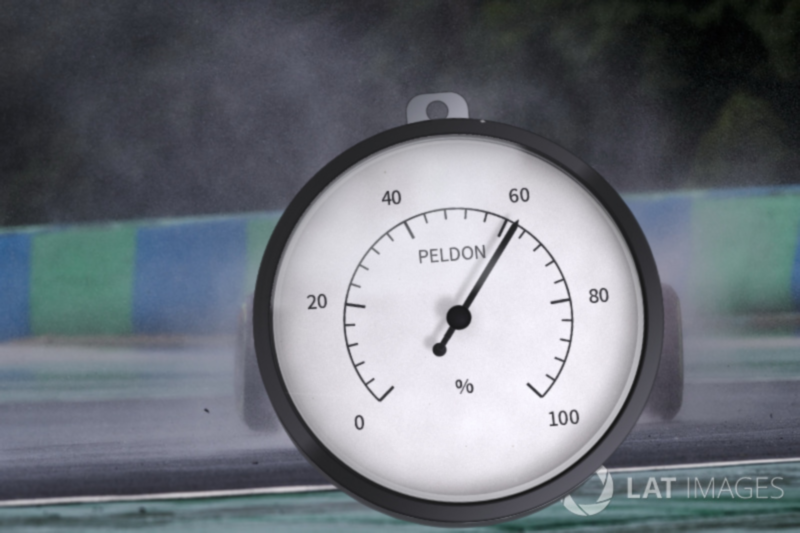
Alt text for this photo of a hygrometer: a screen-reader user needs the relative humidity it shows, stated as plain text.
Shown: 62 %
